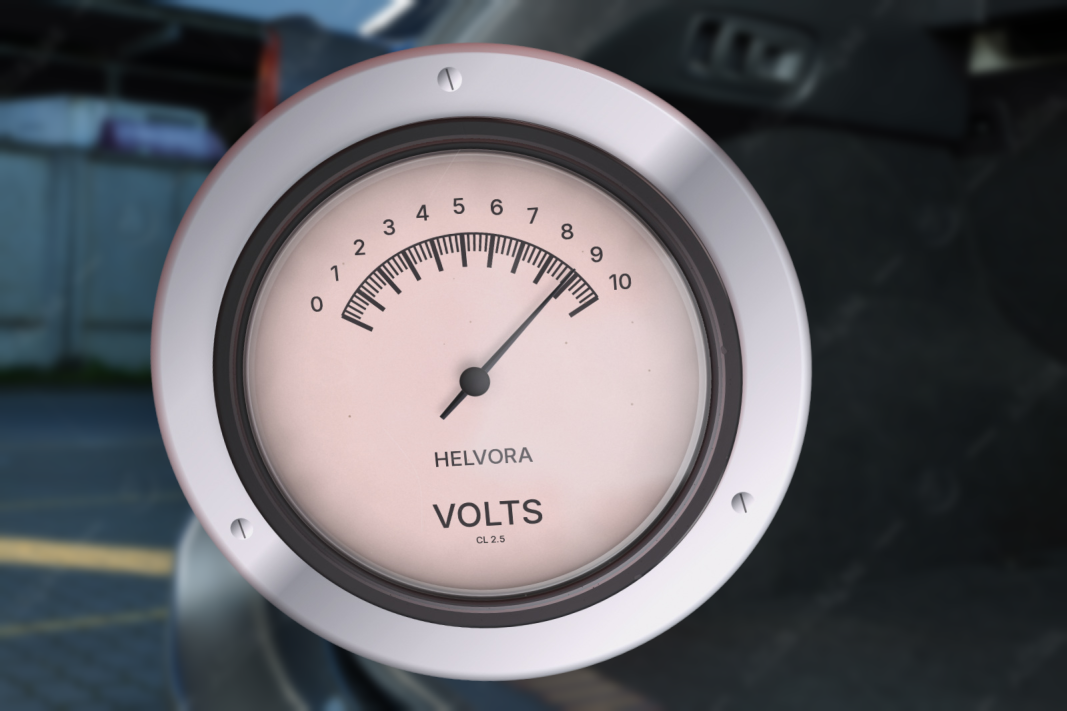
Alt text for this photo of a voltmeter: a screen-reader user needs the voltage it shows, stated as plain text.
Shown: 8.8 V
